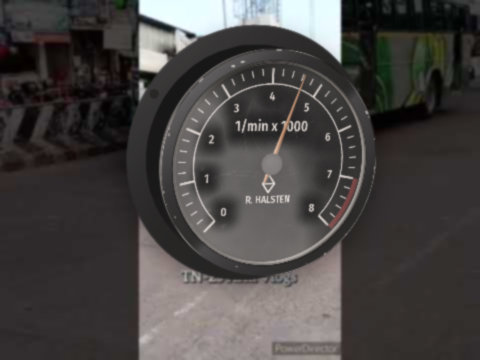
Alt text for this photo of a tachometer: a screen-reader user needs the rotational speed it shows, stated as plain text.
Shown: 4600 rpm
